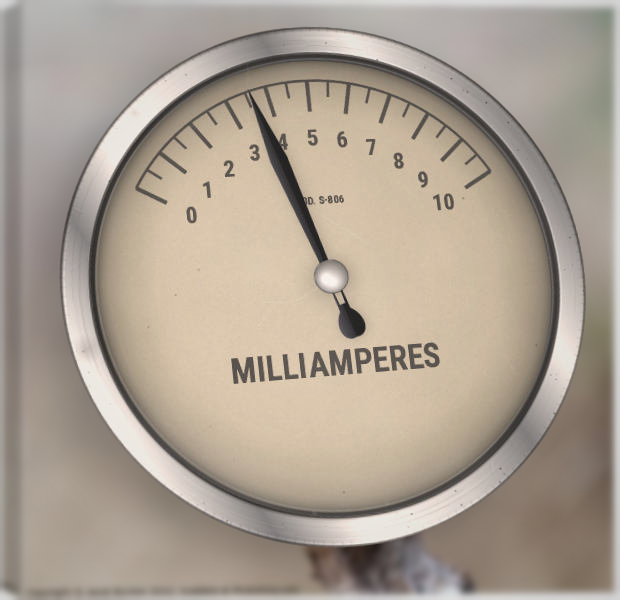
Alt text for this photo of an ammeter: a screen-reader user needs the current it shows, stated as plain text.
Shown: 3.5 mA
